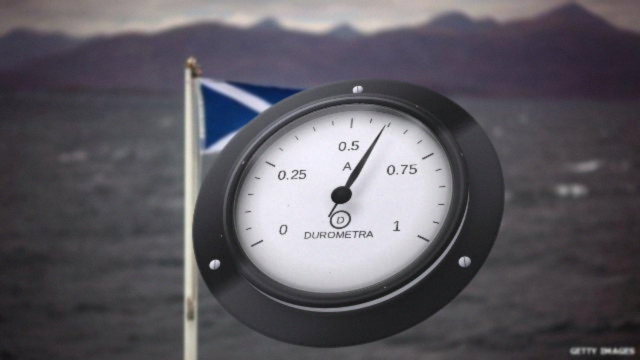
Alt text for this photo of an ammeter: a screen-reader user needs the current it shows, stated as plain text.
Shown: 0.6 A
